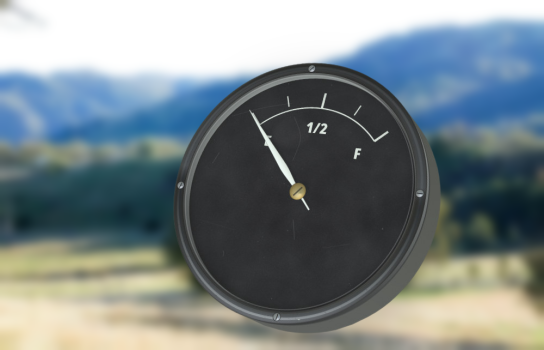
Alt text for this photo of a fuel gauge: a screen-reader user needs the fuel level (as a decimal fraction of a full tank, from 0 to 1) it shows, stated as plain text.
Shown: 0
